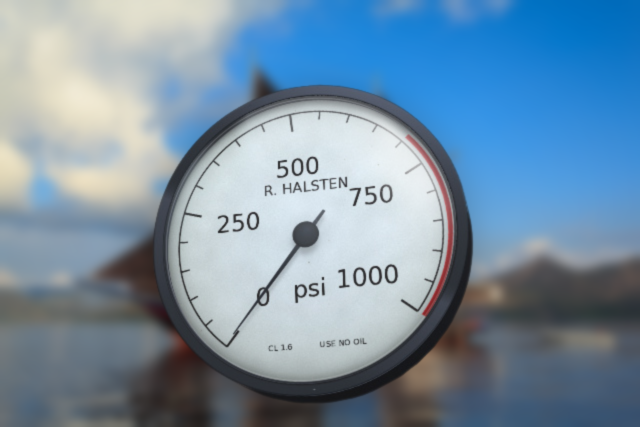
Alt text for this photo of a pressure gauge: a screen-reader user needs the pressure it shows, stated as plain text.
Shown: 0 psi
